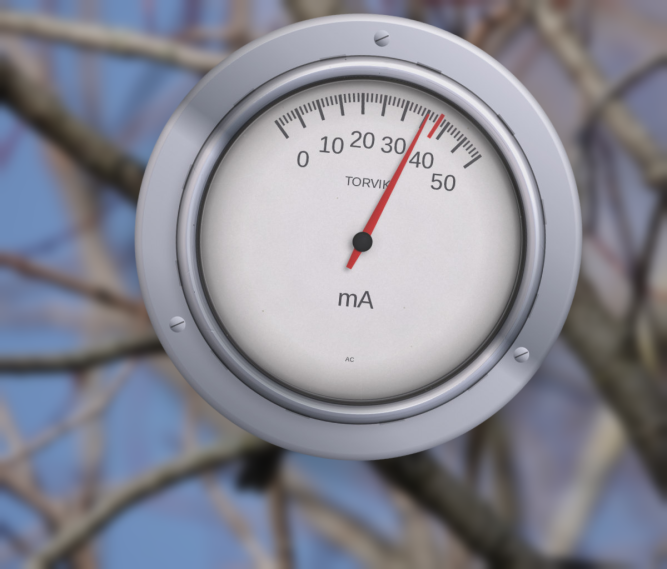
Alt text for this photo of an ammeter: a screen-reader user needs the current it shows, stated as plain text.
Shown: 35 mA
